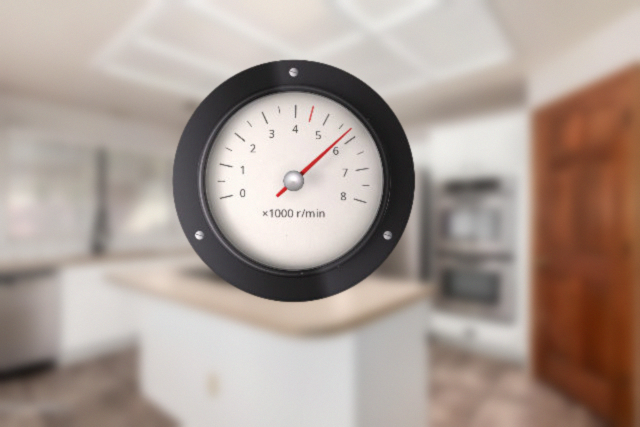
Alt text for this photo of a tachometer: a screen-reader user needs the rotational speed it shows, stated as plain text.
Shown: 5750 rpm
